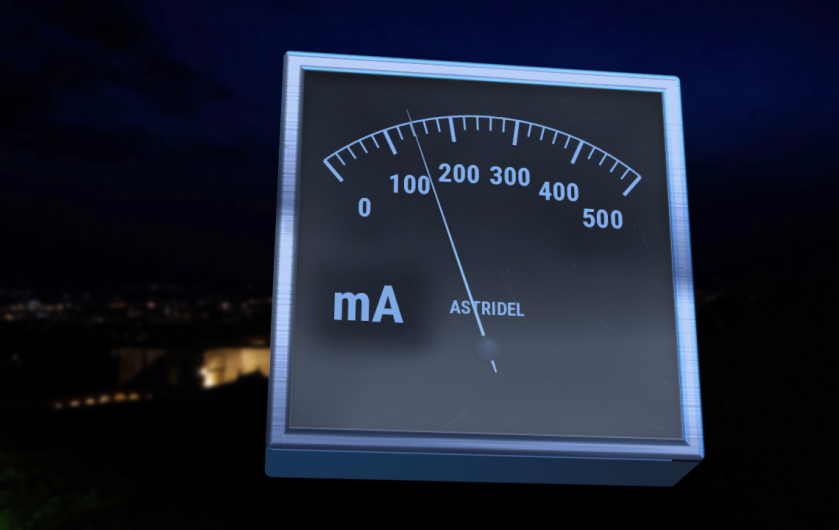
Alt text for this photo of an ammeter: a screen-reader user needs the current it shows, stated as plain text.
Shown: 140 mA
